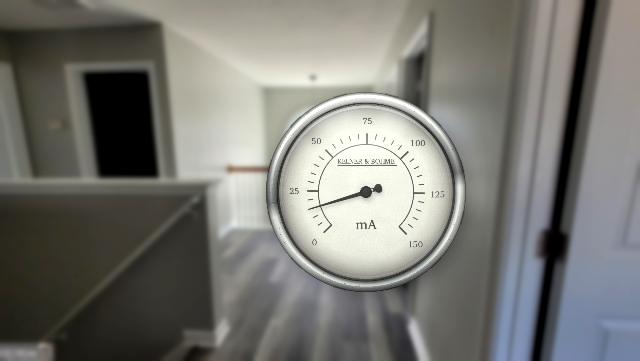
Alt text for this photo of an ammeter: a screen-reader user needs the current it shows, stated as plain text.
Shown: 15 mA
